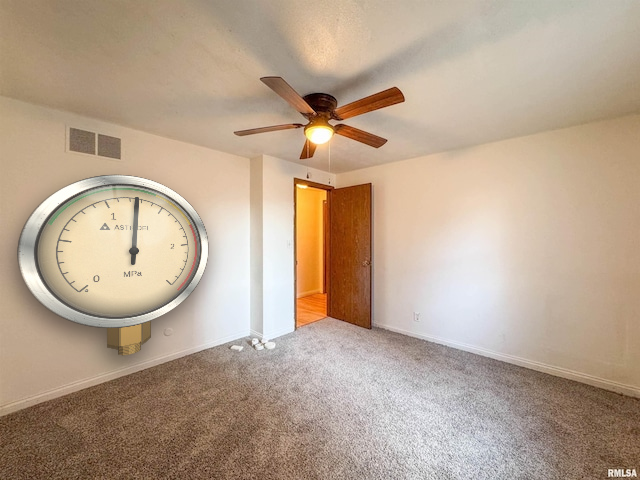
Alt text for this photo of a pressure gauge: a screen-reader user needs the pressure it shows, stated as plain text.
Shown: 1.25 MPa
